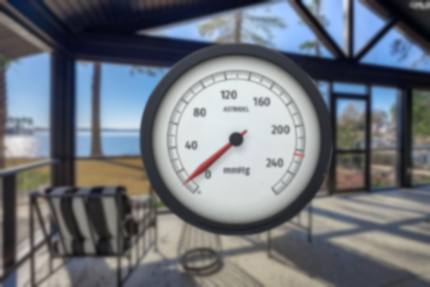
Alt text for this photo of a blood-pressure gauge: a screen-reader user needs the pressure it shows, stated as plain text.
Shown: 10 mmHg
